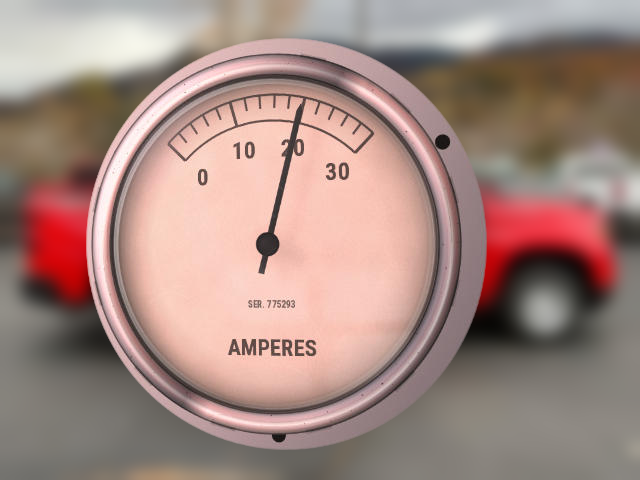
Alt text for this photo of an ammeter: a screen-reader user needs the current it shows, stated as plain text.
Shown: 20 A
